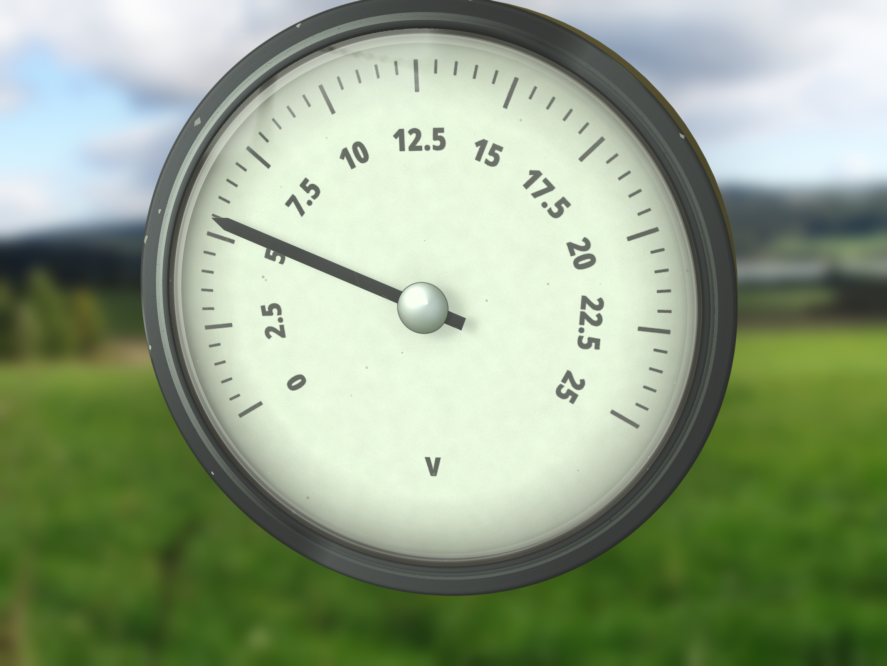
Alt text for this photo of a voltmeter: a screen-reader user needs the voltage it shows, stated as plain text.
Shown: 5.5 V
